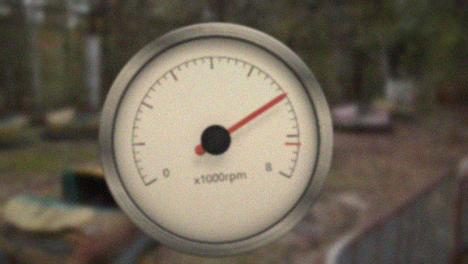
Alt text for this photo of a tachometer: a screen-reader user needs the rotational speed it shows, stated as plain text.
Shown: 6000 rpm
